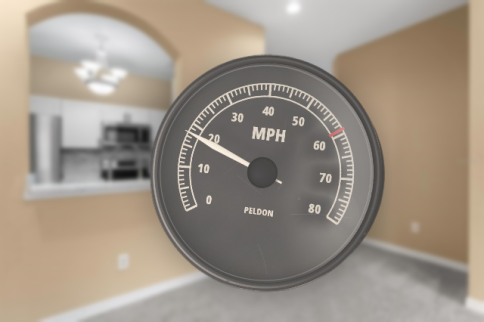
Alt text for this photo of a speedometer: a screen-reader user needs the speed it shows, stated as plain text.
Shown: 18 mph
